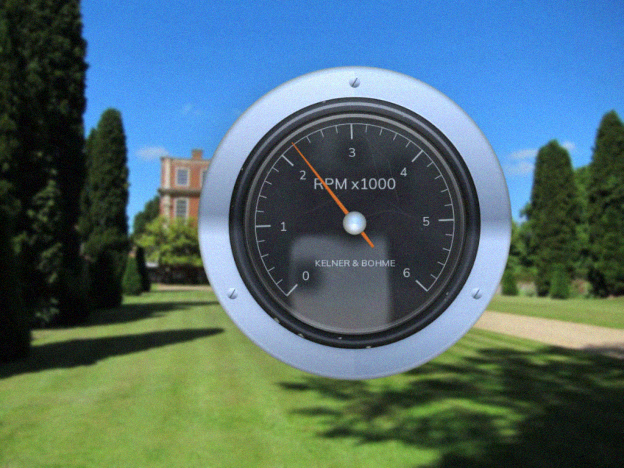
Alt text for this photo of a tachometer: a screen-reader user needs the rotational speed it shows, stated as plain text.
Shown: 2200 rpm
